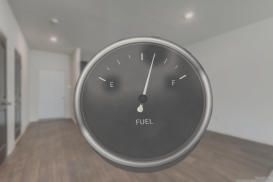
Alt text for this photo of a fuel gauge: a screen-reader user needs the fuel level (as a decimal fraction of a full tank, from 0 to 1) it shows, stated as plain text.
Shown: 0.625
